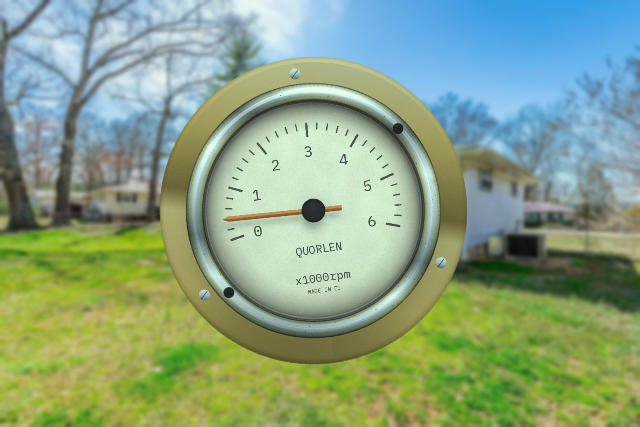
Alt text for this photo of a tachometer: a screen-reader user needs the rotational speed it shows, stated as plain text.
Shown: 400 rpm
